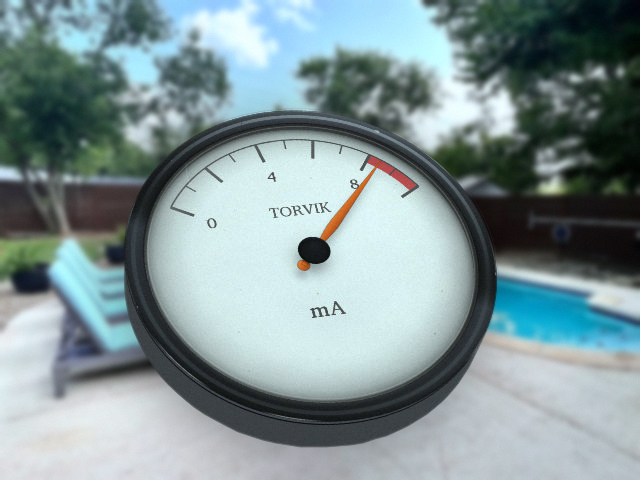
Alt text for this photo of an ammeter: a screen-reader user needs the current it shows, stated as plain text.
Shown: 8.5 mA
